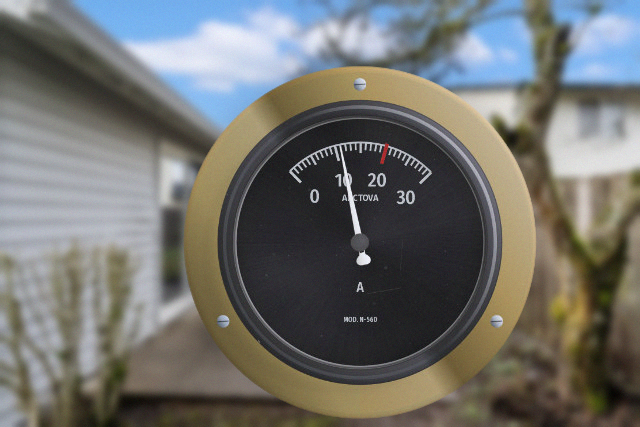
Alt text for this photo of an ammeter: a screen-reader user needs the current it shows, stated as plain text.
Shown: 11 A
